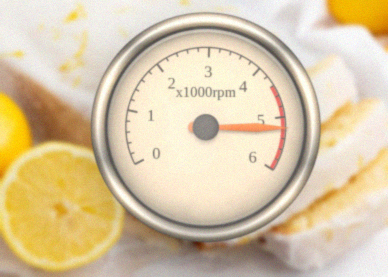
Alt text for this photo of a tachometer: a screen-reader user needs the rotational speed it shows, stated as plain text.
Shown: 5200 rpm
